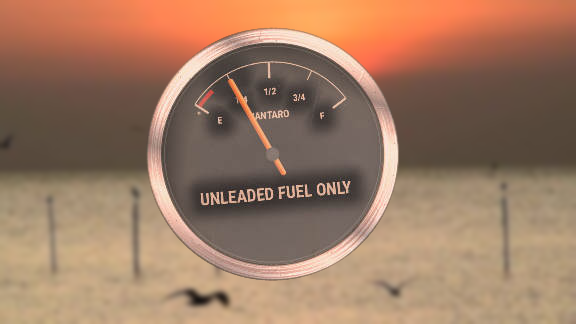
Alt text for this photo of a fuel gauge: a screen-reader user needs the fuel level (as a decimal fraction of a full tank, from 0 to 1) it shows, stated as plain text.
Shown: 0.25
